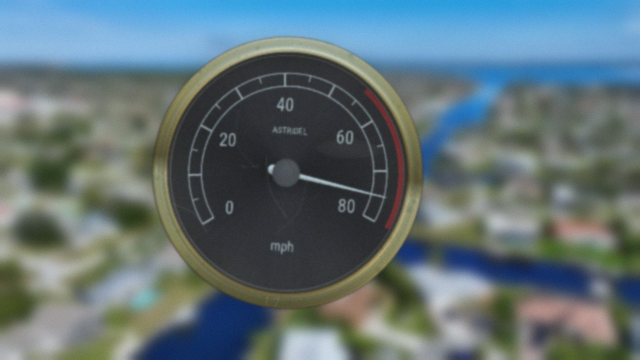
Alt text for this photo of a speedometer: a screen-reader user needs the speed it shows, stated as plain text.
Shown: 75 mph
